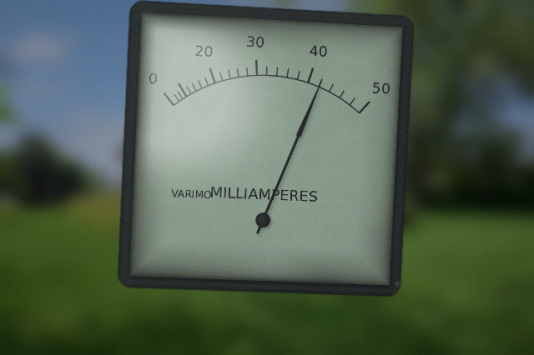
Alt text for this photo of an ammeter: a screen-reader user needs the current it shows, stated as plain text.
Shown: 42 mA
